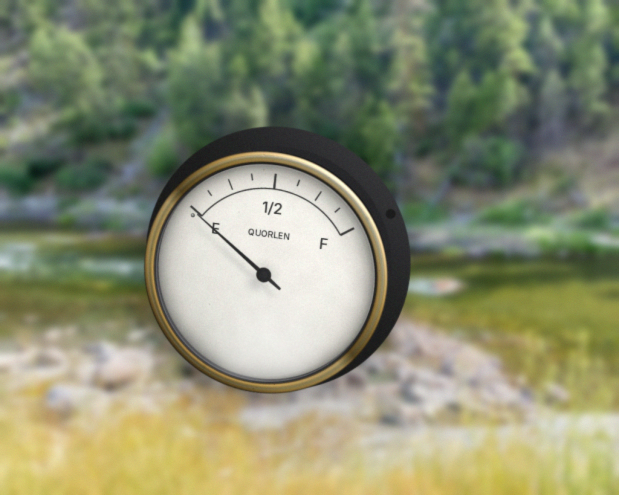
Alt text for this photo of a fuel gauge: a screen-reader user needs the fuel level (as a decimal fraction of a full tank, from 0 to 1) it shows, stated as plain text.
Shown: 0
